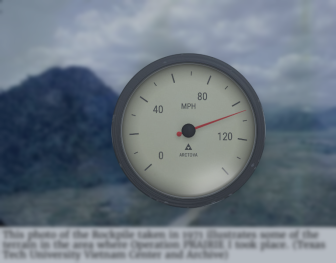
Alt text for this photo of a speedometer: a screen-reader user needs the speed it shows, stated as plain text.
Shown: 105 mph
